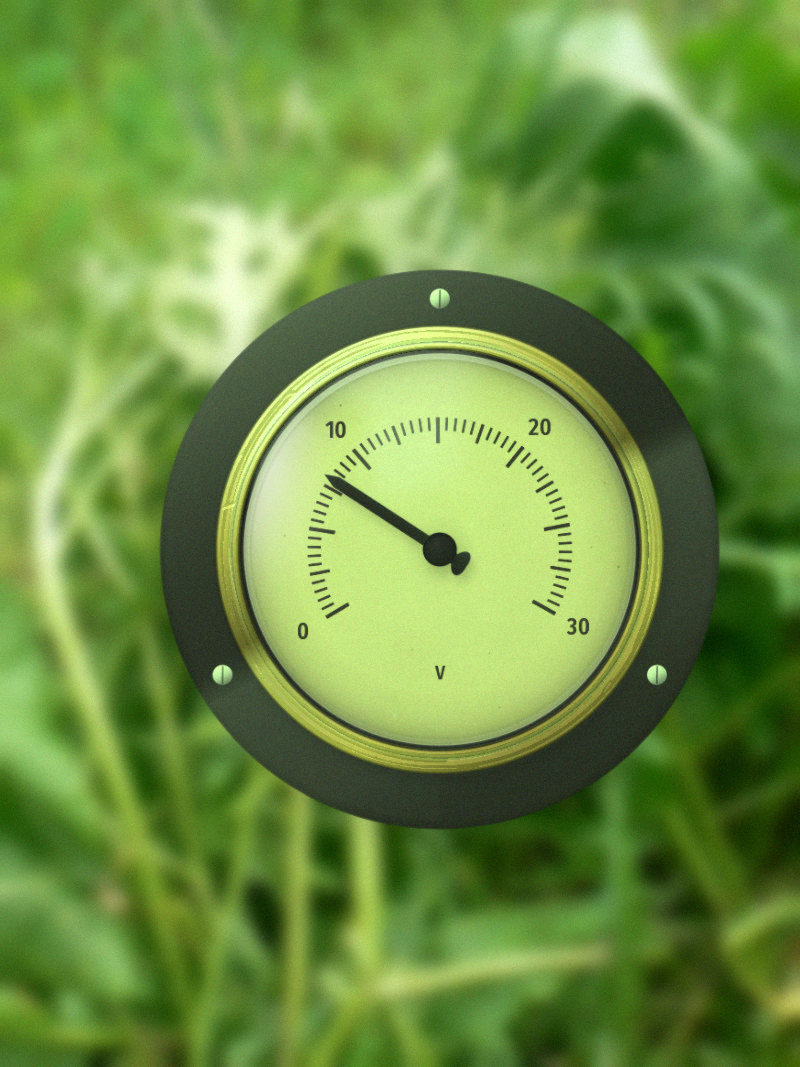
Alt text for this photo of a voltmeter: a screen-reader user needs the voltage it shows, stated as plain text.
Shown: 8 V
